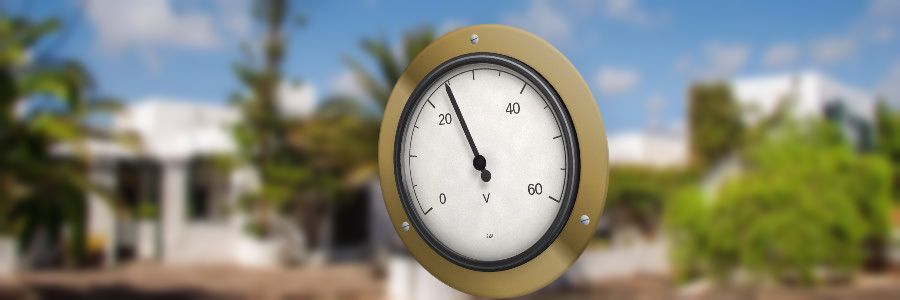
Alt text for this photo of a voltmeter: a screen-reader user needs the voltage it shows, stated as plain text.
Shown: 25 V
